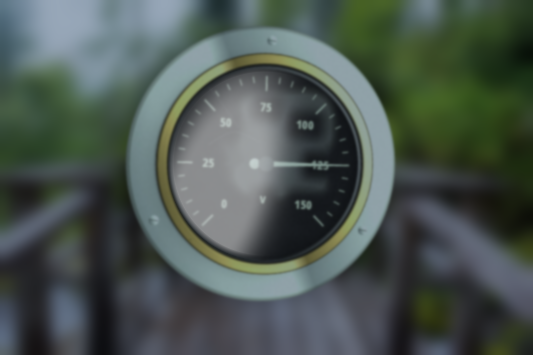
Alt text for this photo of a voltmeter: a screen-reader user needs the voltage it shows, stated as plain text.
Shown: 125 V
